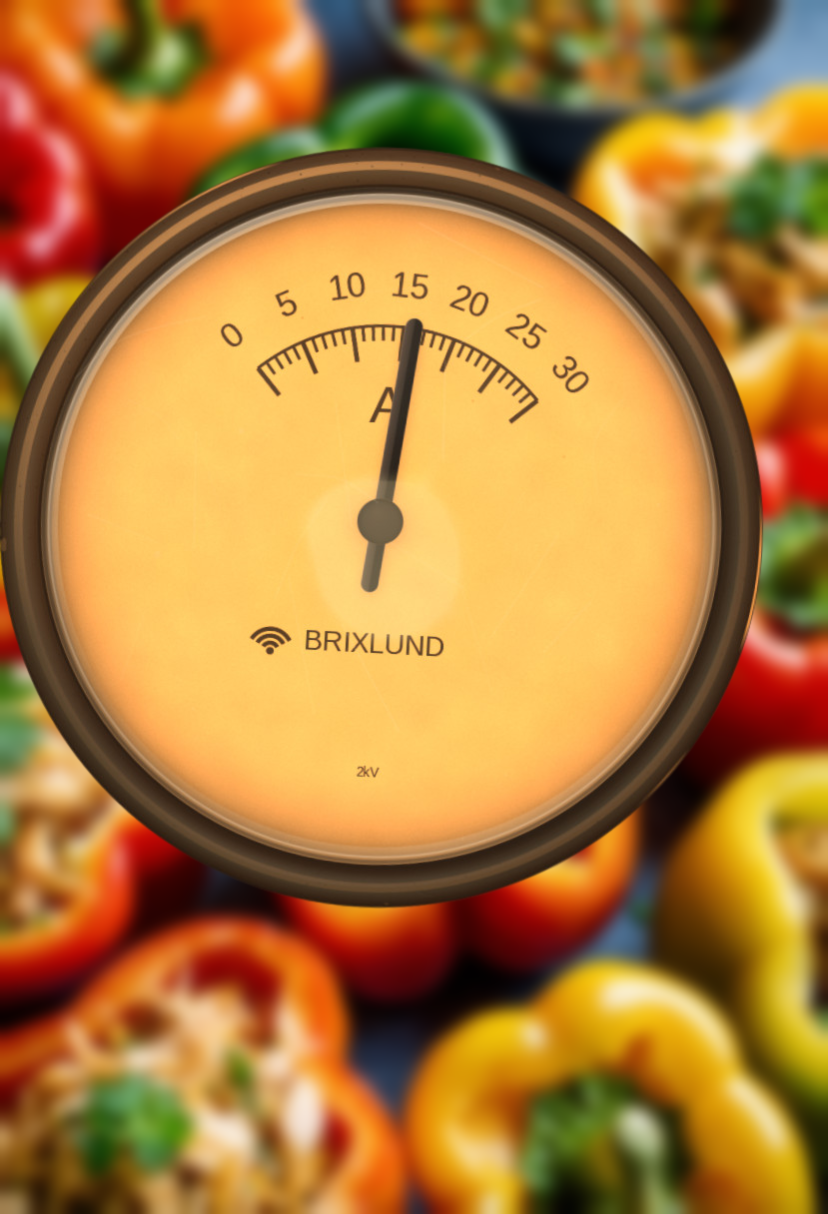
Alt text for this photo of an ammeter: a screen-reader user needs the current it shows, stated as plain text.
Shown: 16 A
